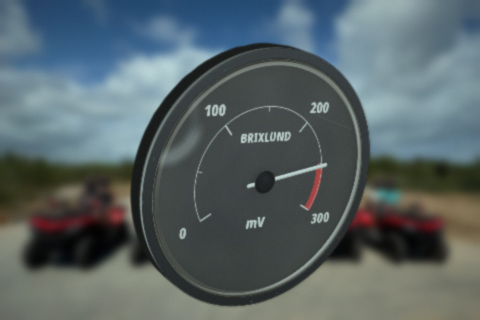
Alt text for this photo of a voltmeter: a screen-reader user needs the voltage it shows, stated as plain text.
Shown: 250 mV
